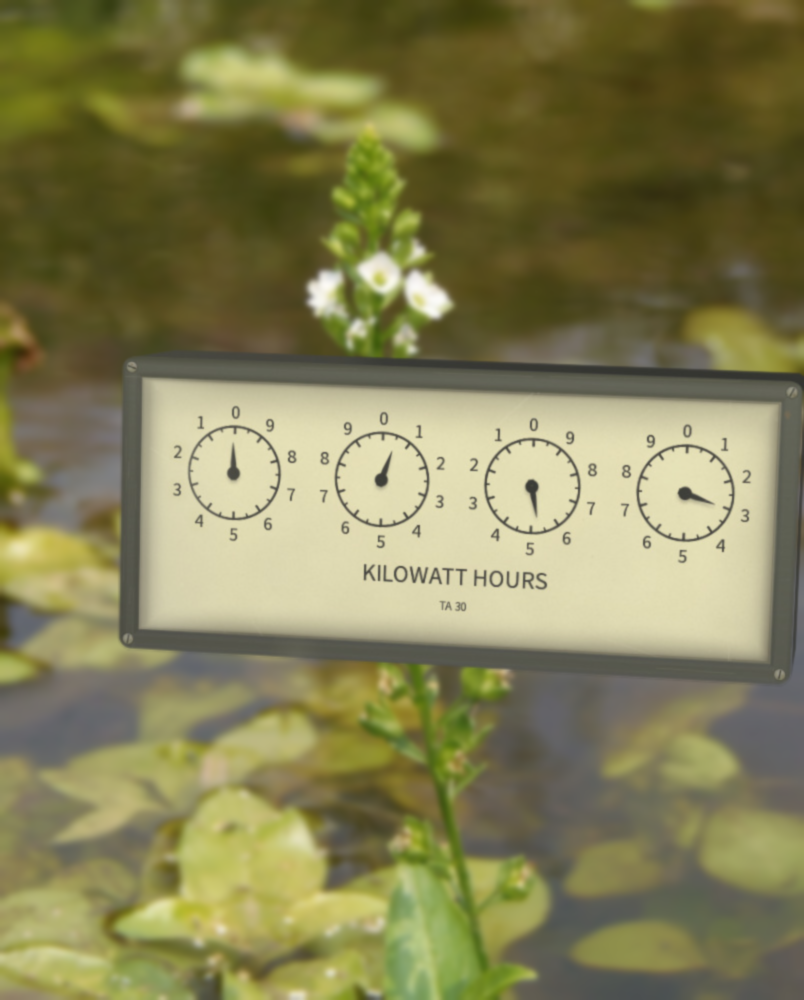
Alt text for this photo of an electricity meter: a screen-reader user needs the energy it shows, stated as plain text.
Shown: 53 kWh
